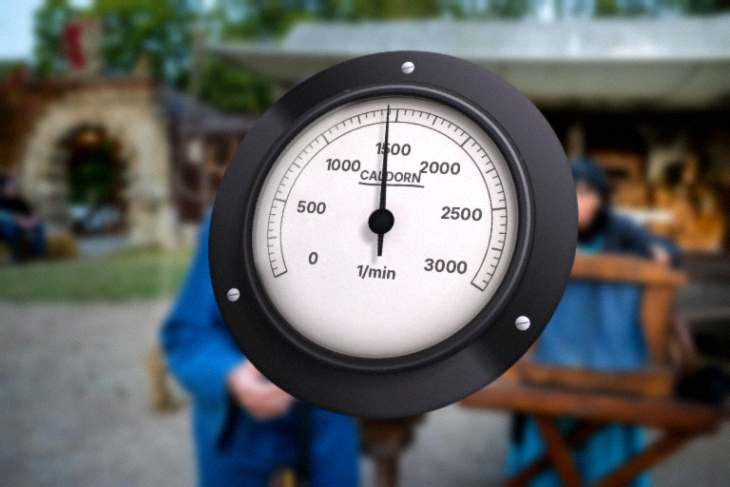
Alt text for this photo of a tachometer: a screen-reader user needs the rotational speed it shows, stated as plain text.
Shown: 1450 rpm
